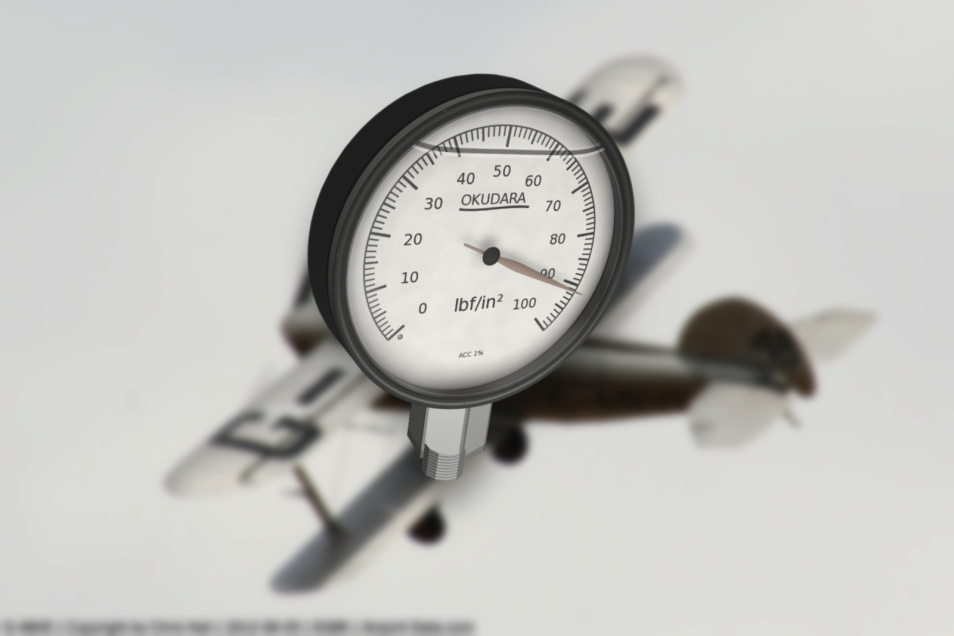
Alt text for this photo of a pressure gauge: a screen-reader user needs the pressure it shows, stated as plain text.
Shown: 91 psi
